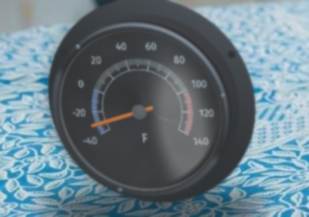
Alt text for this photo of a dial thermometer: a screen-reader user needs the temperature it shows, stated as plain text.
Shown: -30 °F
